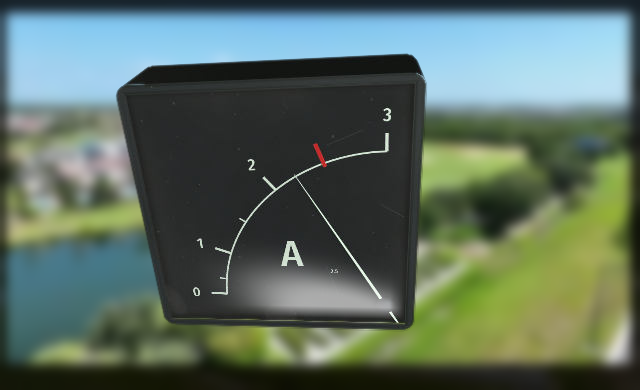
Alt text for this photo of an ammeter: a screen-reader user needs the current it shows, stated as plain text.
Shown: 2.25 A
